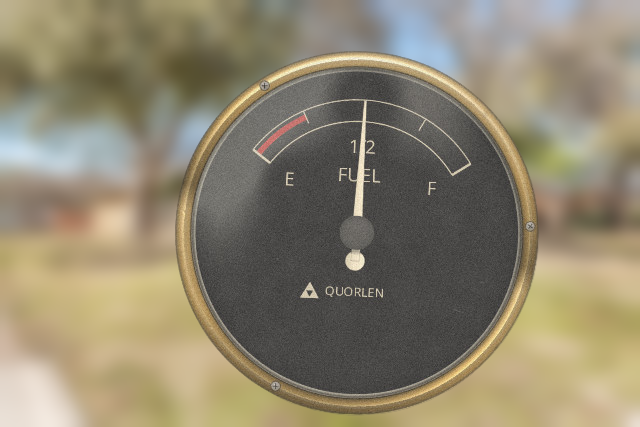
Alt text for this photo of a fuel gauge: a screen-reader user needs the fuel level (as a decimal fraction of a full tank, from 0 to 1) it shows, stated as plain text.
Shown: 0.5
